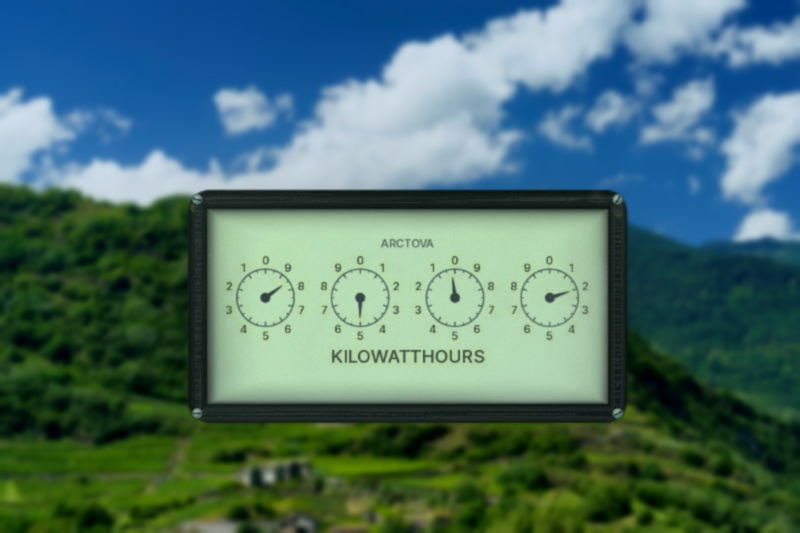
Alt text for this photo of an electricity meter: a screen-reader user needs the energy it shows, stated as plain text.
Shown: 8502 kWh
